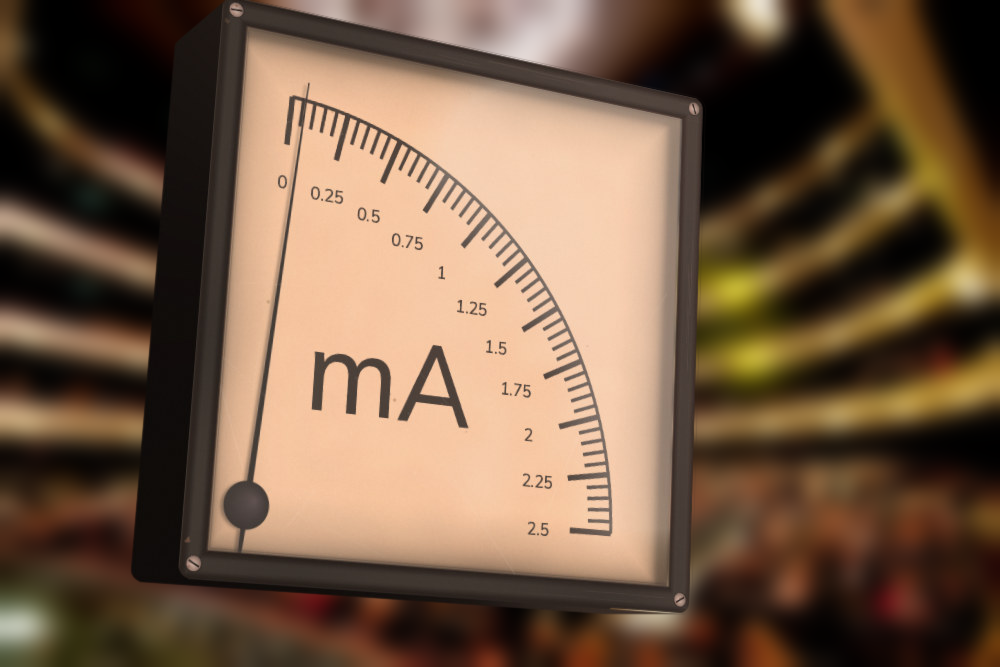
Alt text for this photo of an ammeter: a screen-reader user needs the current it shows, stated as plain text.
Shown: 0.05 mA
